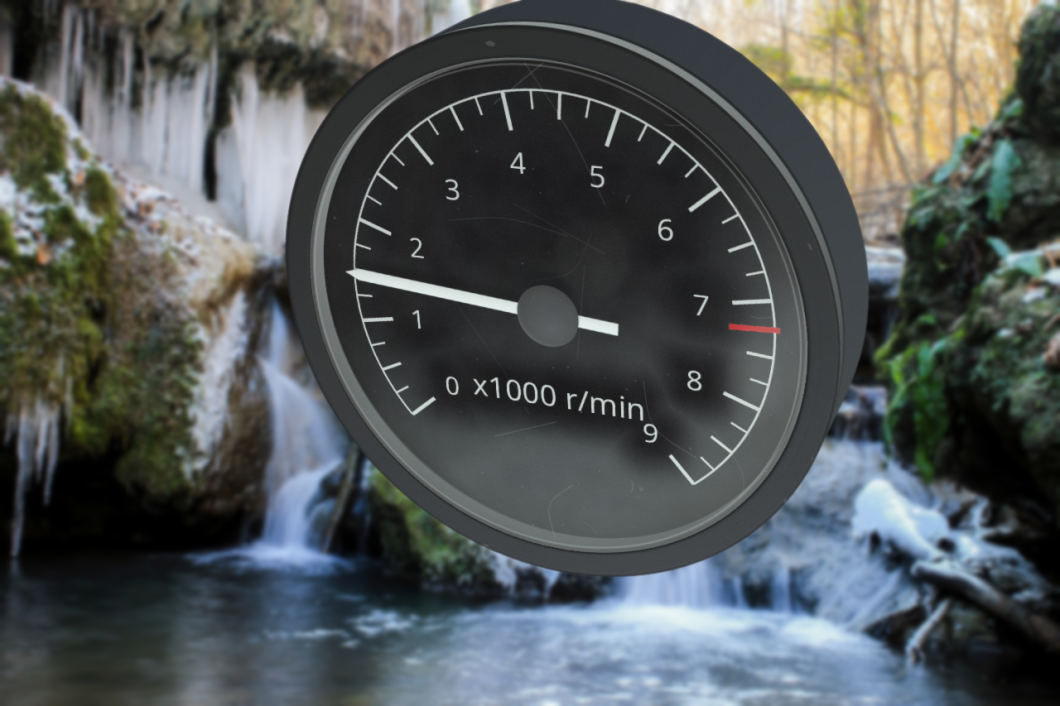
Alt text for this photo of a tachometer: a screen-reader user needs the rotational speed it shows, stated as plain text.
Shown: 1500 rpm
